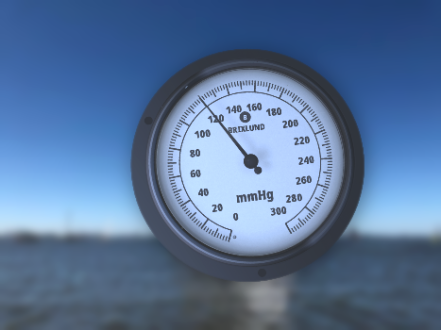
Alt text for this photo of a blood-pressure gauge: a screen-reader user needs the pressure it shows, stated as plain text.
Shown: 120 mmHg
